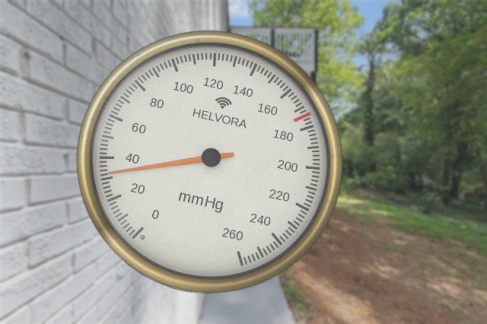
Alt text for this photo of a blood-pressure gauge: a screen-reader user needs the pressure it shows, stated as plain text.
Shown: 32 mmHg
